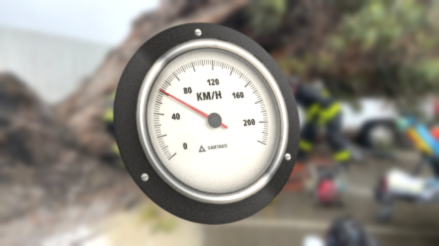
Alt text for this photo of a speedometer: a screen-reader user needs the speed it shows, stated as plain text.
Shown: 60 km/h
